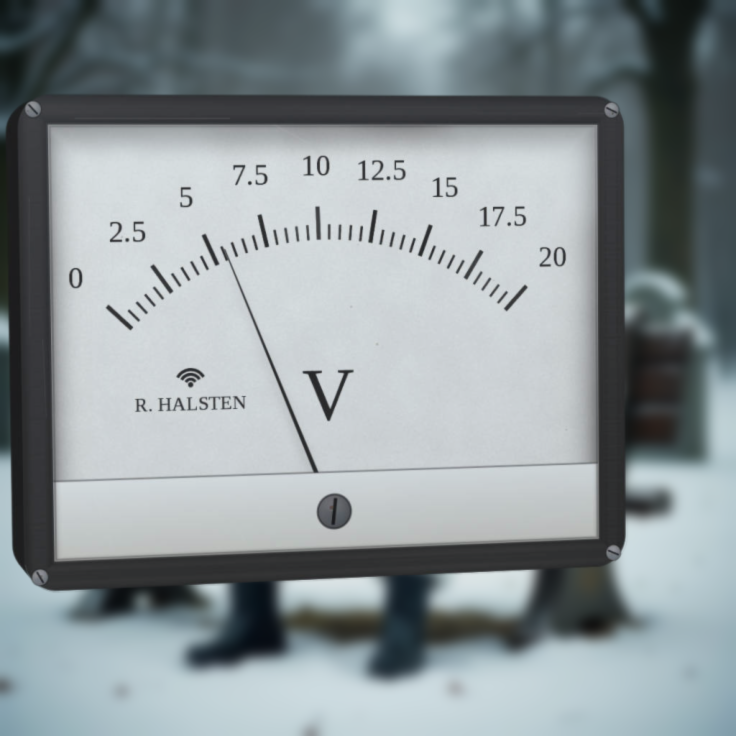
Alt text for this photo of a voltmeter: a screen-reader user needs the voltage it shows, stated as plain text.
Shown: 5.5 V
